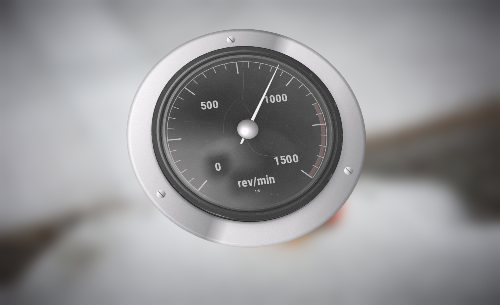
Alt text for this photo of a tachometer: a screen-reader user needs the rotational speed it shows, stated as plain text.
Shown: 925 rpm
